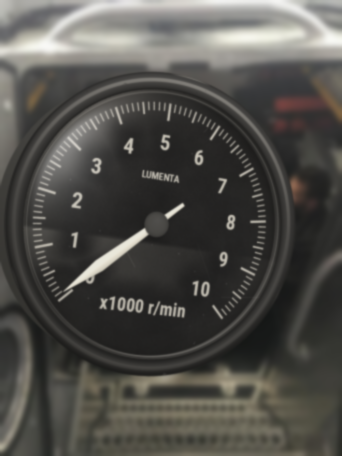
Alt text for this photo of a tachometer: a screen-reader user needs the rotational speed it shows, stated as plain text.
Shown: 100 rpm
